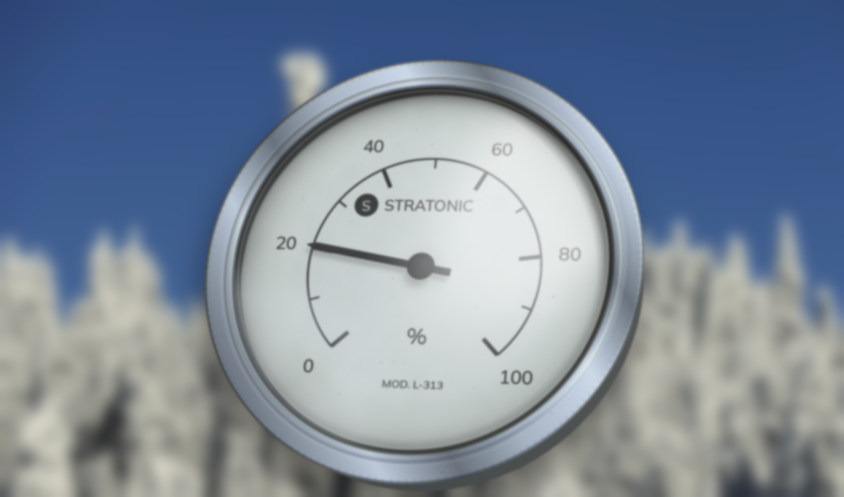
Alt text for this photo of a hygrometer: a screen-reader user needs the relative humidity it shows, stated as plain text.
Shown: 20 %
